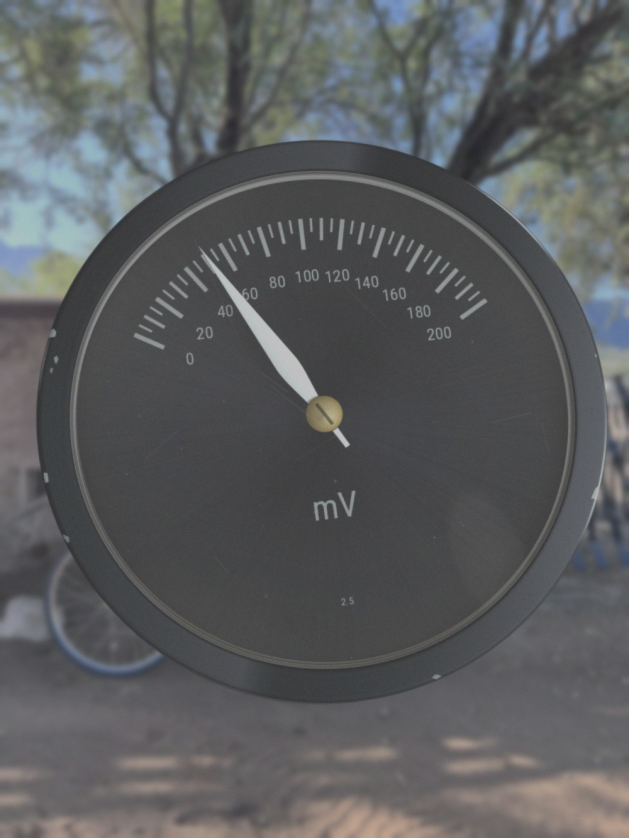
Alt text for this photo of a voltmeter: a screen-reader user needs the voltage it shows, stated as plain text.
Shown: 50 mV
